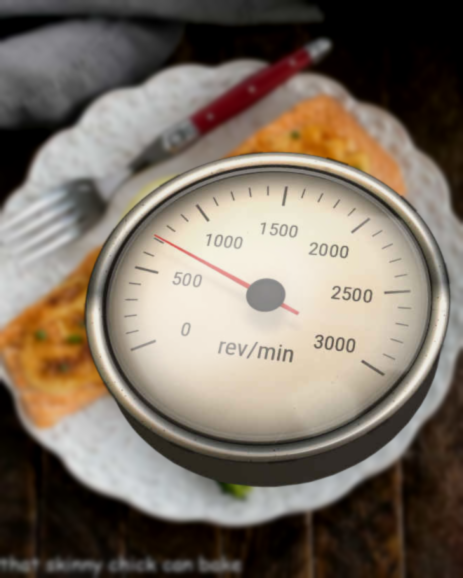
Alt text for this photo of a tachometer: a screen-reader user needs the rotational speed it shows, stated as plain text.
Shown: 700 rpm
